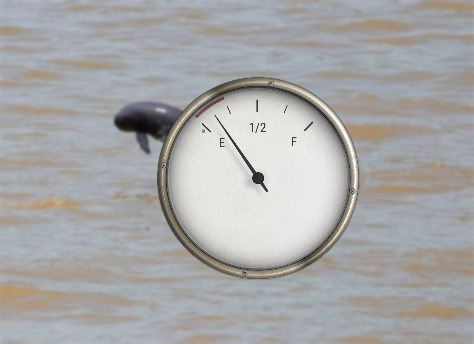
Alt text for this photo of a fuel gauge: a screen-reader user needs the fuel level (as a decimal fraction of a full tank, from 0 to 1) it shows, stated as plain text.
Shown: 0.125
